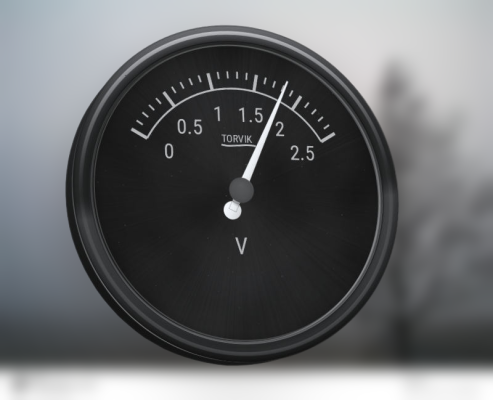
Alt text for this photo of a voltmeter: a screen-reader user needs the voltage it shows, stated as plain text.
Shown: 1.8 V
